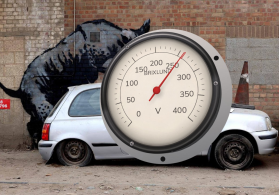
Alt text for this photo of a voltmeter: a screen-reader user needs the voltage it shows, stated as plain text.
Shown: 260 V
